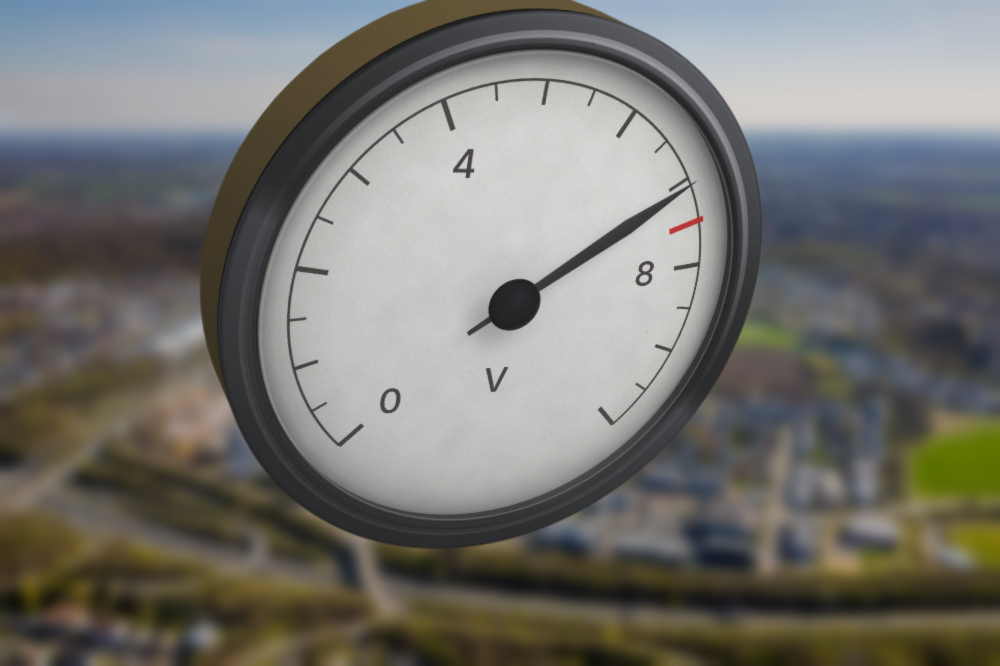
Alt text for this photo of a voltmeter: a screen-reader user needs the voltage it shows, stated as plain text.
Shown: 7 V
